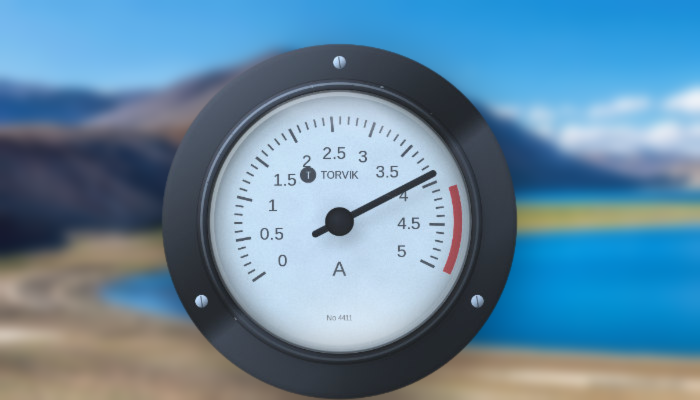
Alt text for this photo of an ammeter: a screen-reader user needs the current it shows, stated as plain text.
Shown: 3.9 A
